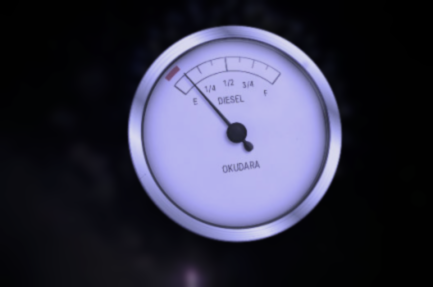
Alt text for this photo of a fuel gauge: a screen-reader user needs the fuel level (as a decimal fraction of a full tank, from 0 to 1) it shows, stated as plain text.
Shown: 0.125
